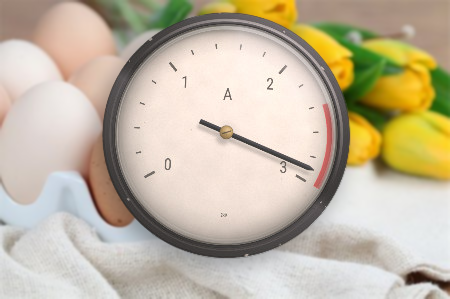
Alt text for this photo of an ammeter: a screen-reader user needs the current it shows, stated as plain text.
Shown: 2.9 A
